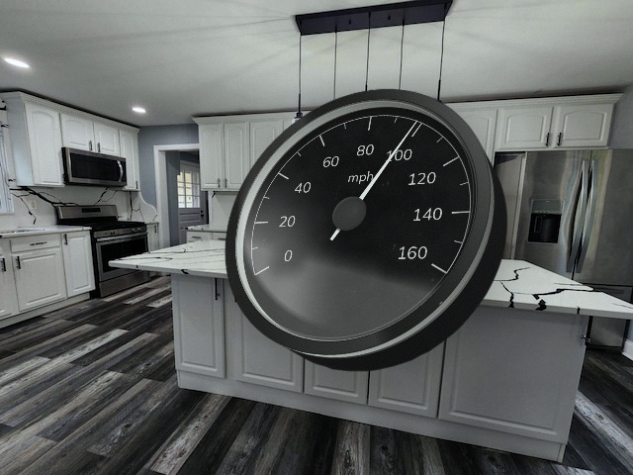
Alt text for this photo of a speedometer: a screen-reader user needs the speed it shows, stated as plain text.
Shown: 100 mph
